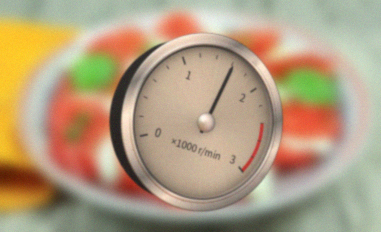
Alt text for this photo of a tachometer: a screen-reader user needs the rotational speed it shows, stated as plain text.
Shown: 1600 rpm
